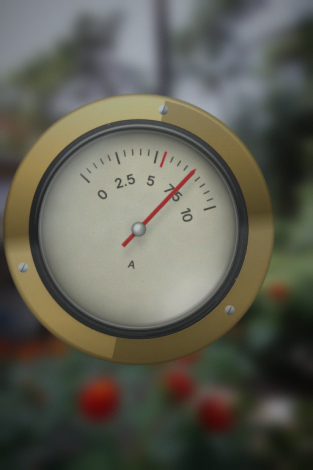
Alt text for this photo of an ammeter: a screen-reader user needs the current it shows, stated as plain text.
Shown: 7.5 A
